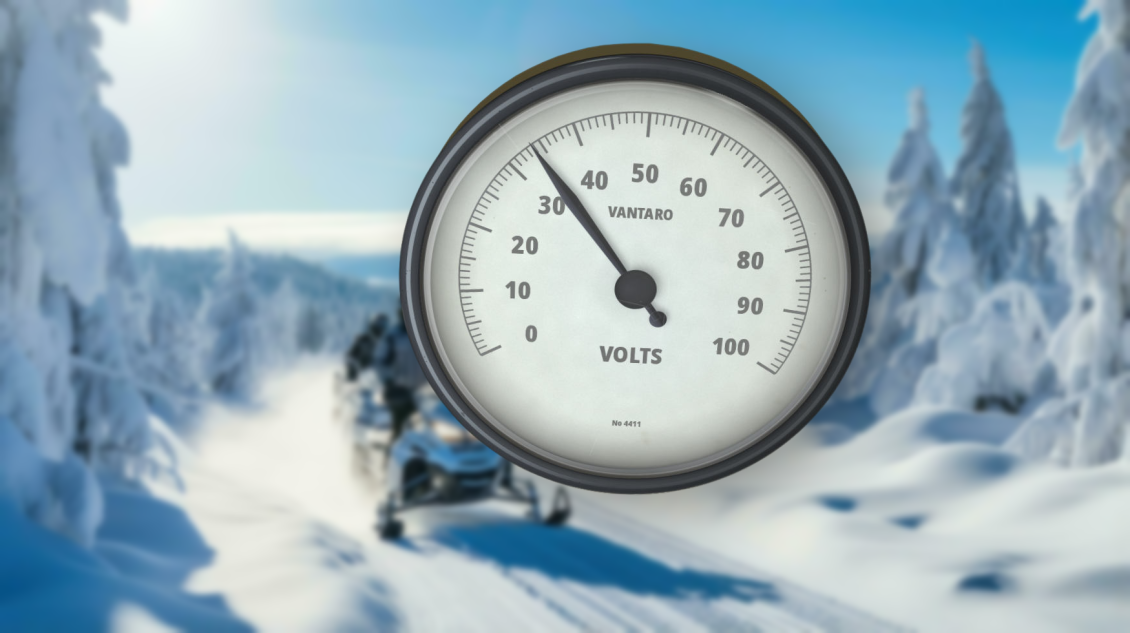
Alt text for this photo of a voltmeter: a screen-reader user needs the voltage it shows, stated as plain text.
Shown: 34 V
